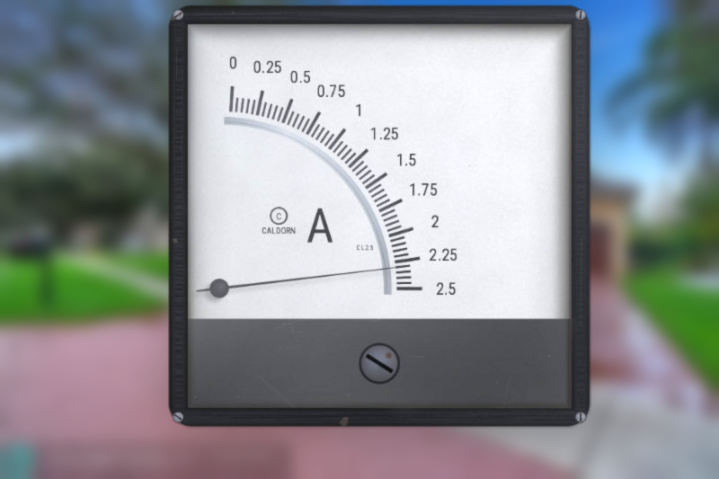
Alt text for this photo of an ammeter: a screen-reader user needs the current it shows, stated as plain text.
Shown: 2.3 A
